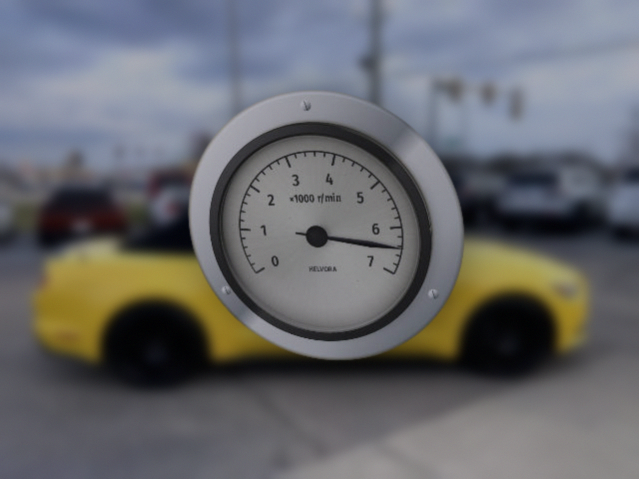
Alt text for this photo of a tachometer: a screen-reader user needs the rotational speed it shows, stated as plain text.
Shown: 6400 rpm
